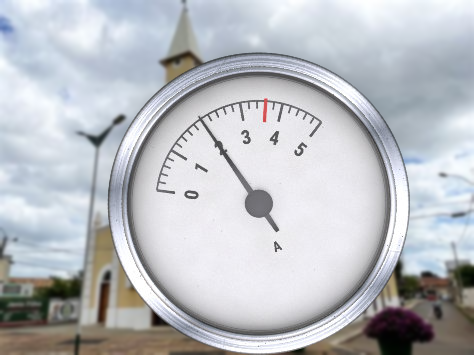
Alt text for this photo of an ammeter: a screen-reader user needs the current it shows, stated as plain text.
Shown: 2 A
